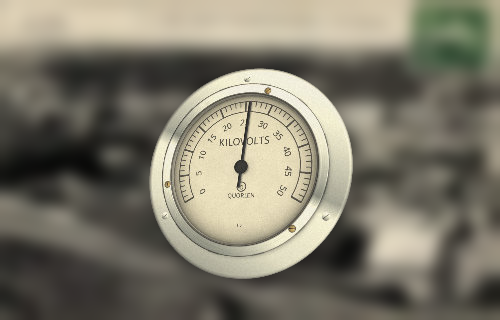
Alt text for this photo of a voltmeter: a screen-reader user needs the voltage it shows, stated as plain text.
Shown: 26 kV
